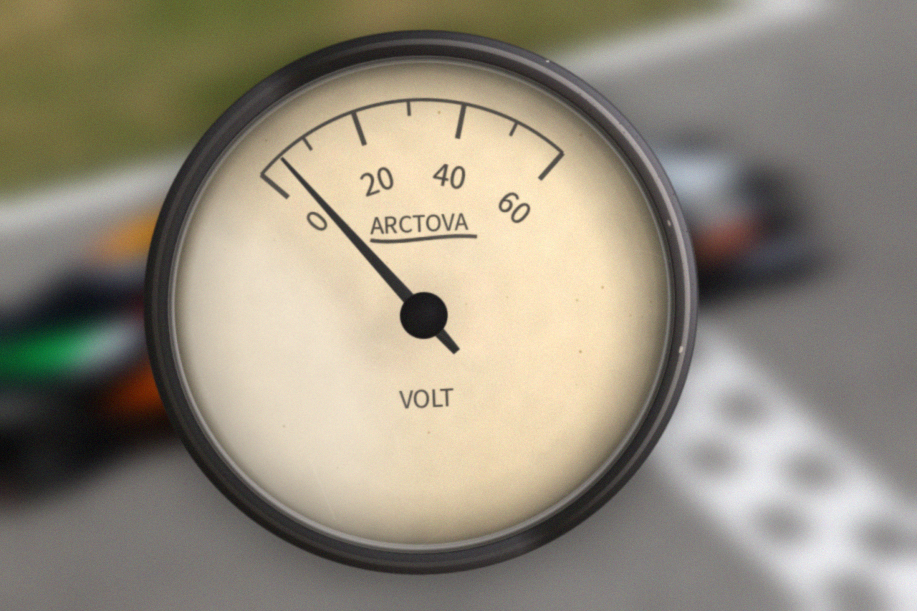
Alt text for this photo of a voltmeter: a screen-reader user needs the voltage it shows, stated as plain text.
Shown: 5 V
